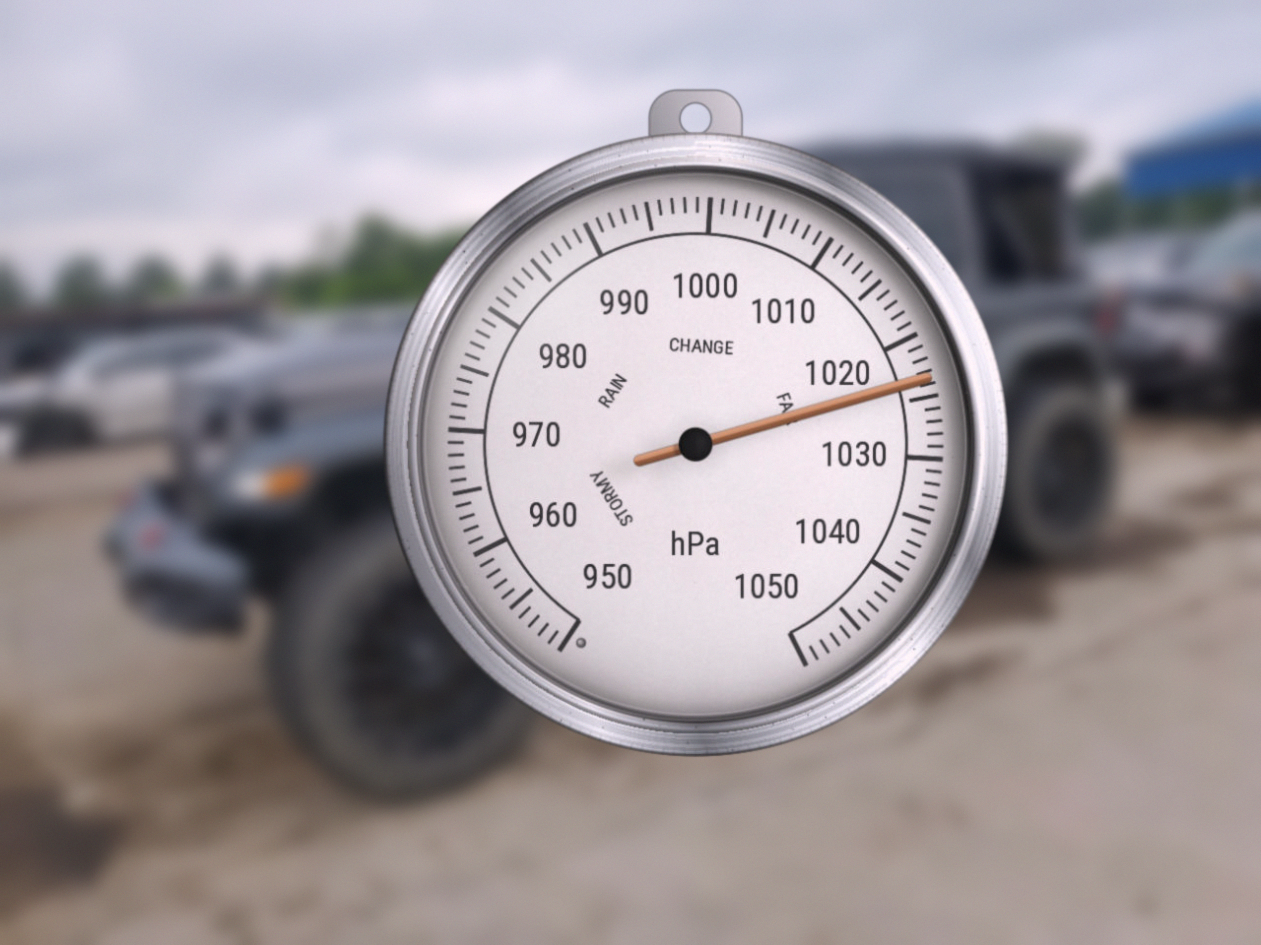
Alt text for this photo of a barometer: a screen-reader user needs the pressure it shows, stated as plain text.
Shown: 1023.5 hPa
